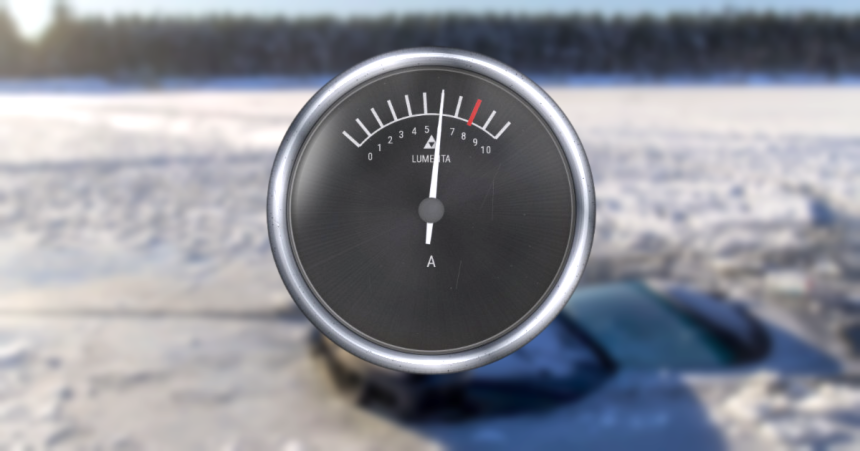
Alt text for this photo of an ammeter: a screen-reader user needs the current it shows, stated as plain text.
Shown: 6 A
